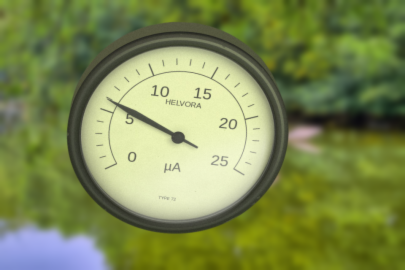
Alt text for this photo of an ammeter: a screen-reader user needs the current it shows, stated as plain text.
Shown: 6 µA
